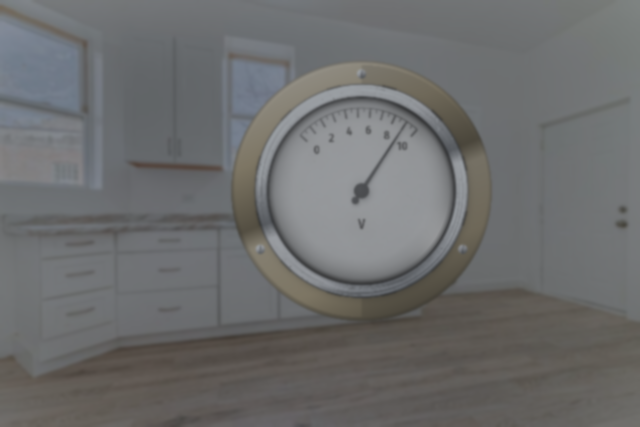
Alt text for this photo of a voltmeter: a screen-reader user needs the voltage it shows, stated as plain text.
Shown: 9 V
